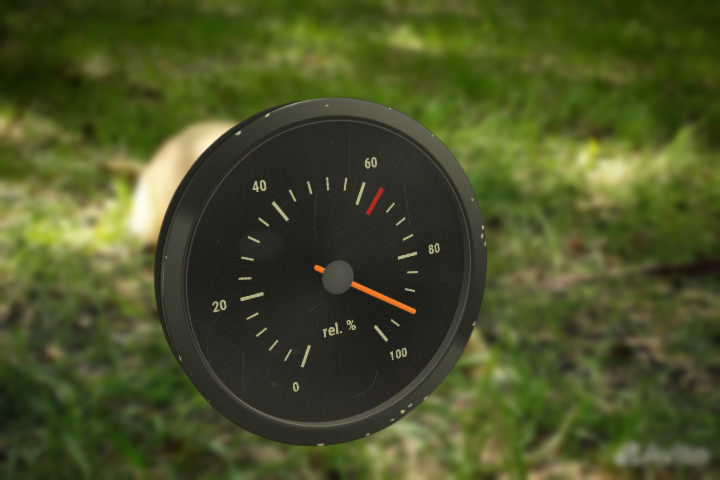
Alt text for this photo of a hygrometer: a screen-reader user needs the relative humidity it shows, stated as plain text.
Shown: 92 %
